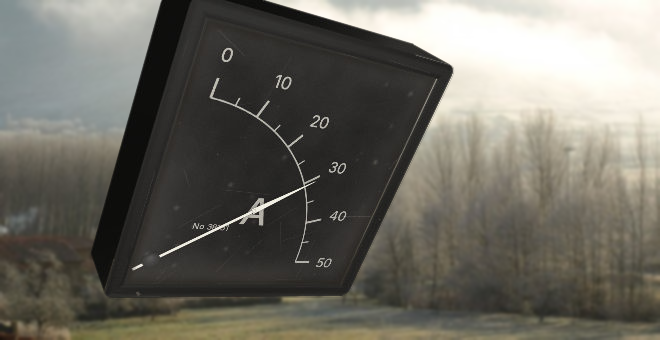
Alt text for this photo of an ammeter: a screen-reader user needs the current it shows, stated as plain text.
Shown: 30 A
